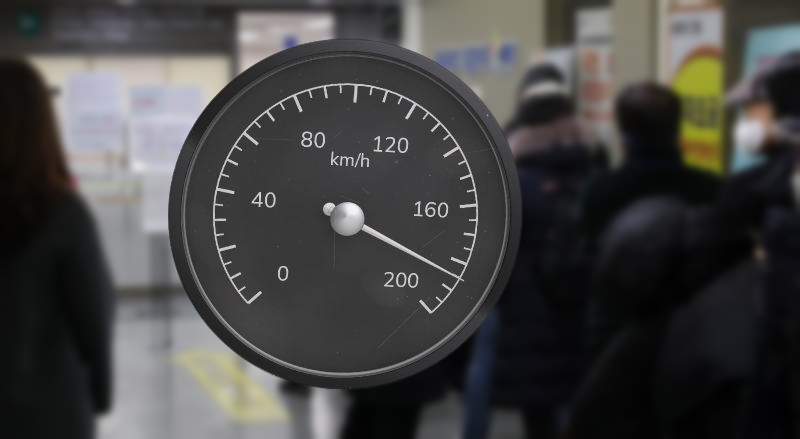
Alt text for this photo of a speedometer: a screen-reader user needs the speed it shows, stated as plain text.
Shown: 185 km/h
